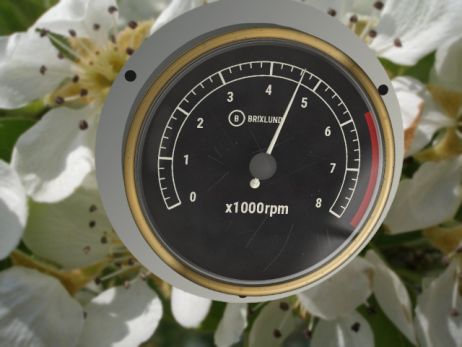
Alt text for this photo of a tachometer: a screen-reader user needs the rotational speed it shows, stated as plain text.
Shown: 4600 rpm
